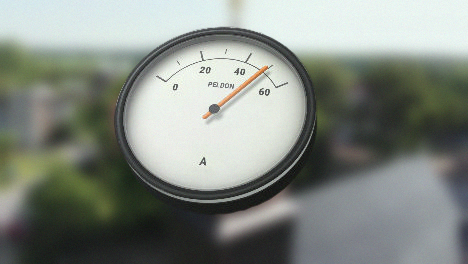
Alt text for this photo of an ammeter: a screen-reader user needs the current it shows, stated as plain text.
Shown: 50 A
